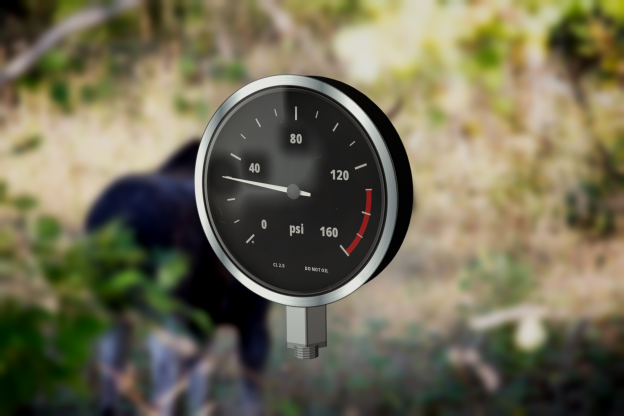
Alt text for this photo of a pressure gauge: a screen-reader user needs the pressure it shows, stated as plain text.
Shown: 30 psi
